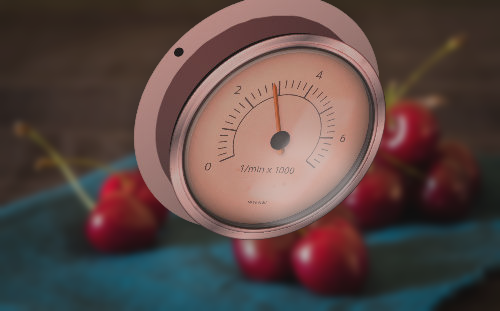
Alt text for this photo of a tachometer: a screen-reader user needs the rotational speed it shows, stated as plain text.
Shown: 2800 rpm
